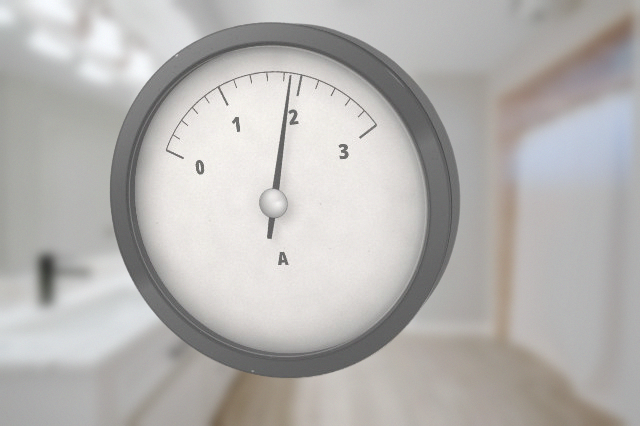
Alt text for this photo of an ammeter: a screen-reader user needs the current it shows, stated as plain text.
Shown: 1.9 A
